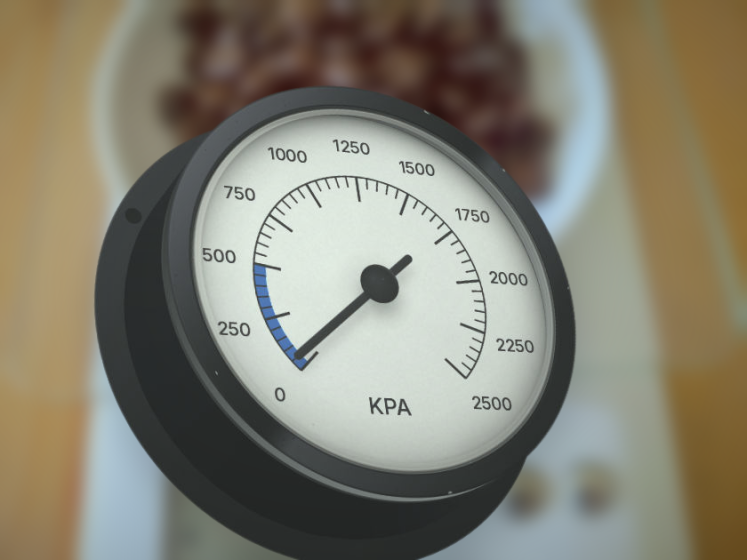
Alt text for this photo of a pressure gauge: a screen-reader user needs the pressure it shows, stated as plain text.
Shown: 50 kPa
